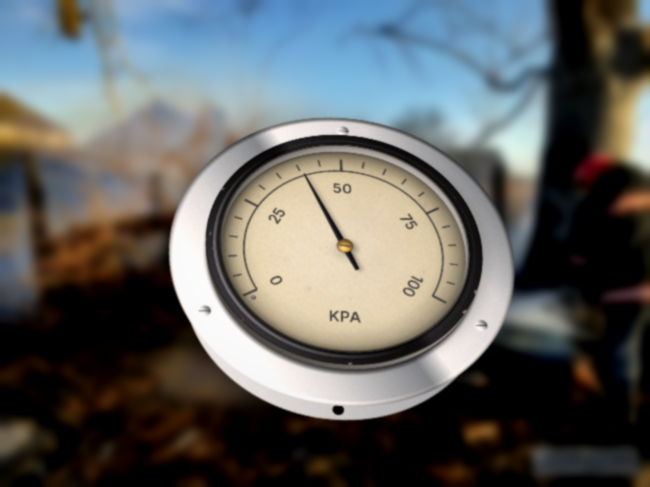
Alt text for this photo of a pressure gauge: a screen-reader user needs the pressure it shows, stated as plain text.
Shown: 40 kPa
